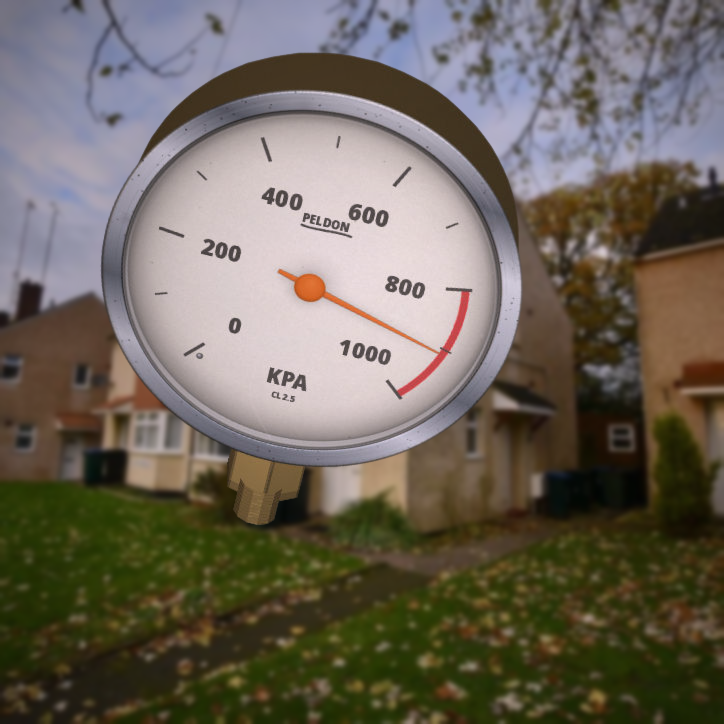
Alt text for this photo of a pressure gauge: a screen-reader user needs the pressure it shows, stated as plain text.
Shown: 900 kPa
